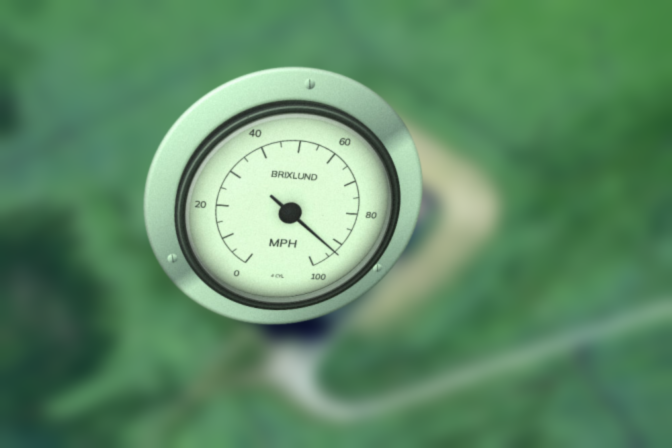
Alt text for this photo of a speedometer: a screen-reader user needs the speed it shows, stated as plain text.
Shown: 92.5 mph
